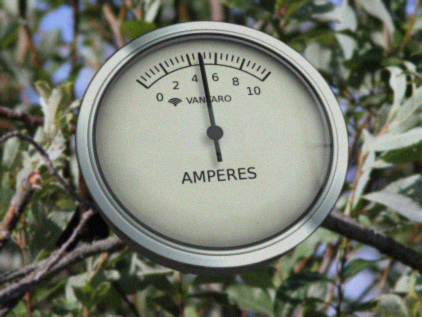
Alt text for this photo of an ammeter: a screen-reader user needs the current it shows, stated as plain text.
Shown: 4.8 A
